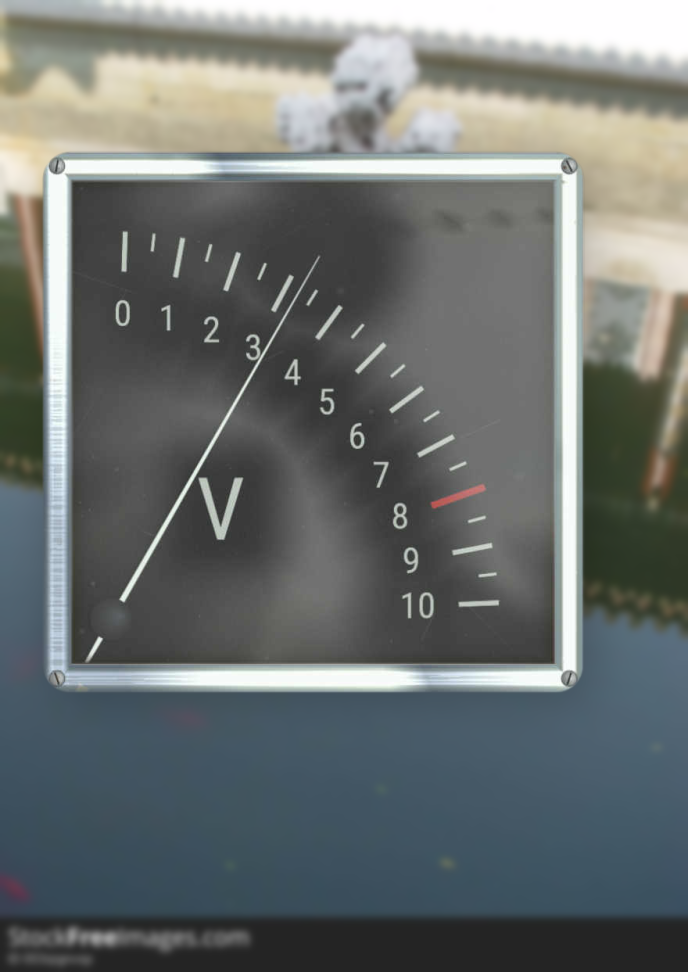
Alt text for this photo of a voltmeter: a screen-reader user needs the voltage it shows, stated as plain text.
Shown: 3.25 V
